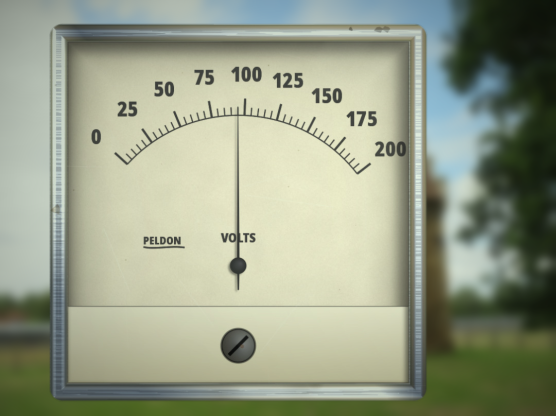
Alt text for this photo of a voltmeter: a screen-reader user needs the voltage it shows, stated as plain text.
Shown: 95 V
